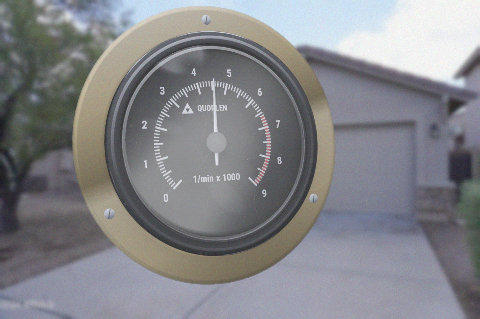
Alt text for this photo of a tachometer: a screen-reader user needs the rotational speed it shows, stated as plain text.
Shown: 4500 rpm
